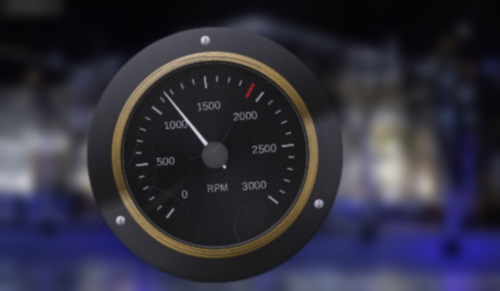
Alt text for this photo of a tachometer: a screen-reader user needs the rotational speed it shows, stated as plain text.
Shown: 1150 rpm
